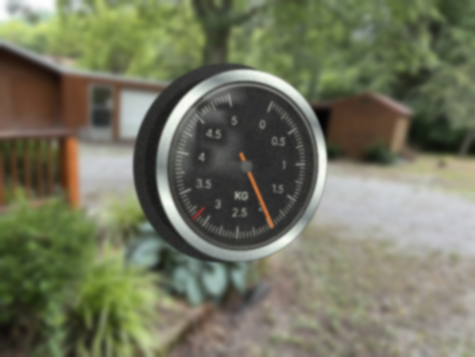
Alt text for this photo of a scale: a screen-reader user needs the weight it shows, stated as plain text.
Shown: 2 kg
